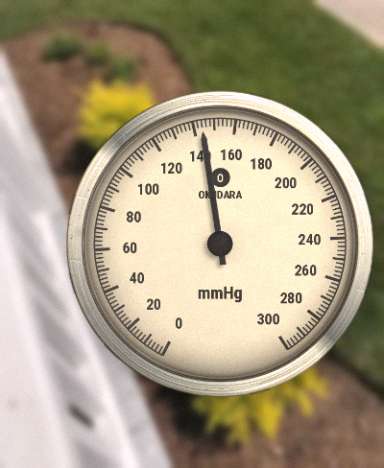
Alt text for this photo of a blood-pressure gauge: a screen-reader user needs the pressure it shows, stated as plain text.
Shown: 144 mmHg
